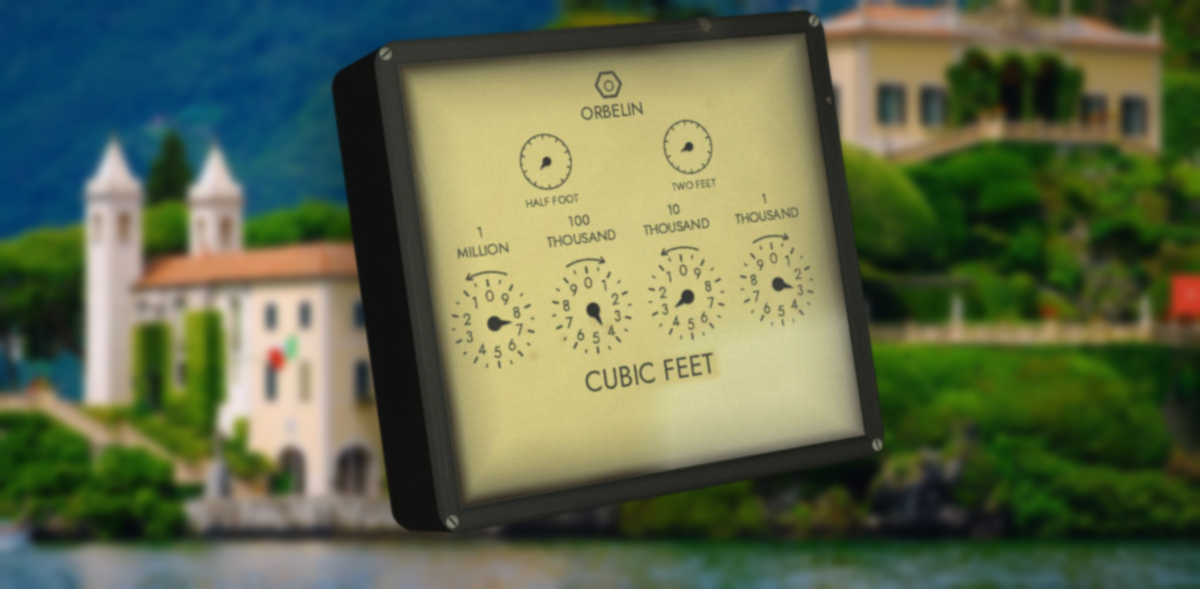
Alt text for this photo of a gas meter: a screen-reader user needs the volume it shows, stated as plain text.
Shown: 743300 ft³
